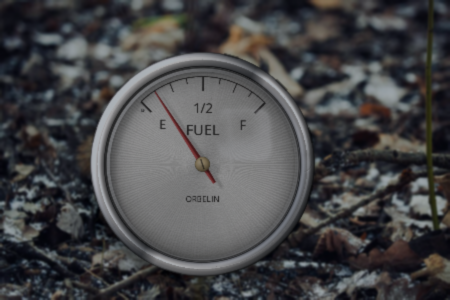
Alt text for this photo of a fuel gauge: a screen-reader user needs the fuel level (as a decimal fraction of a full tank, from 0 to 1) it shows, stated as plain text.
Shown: 0.125
